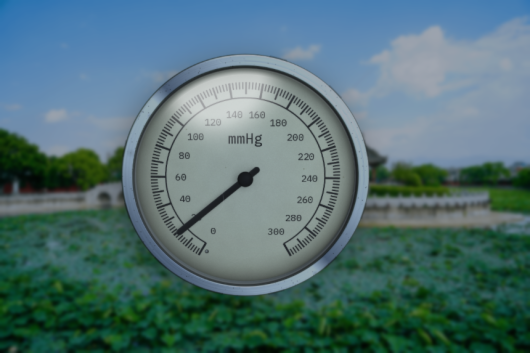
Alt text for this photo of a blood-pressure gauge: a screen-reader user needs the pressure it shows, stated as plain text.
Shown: 20 mmHg
